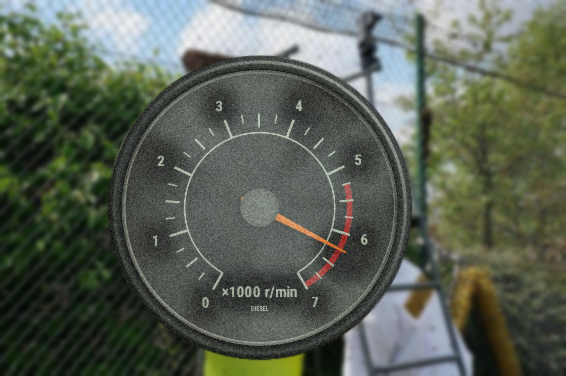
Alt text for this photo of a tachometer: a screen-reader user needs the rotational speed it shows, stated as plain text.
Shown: 6250 rpm
